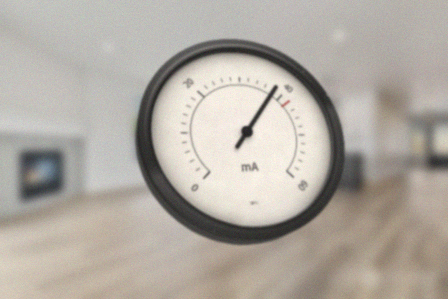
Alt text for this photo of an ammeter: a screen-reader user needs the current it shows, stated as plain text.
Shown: 38 mA
